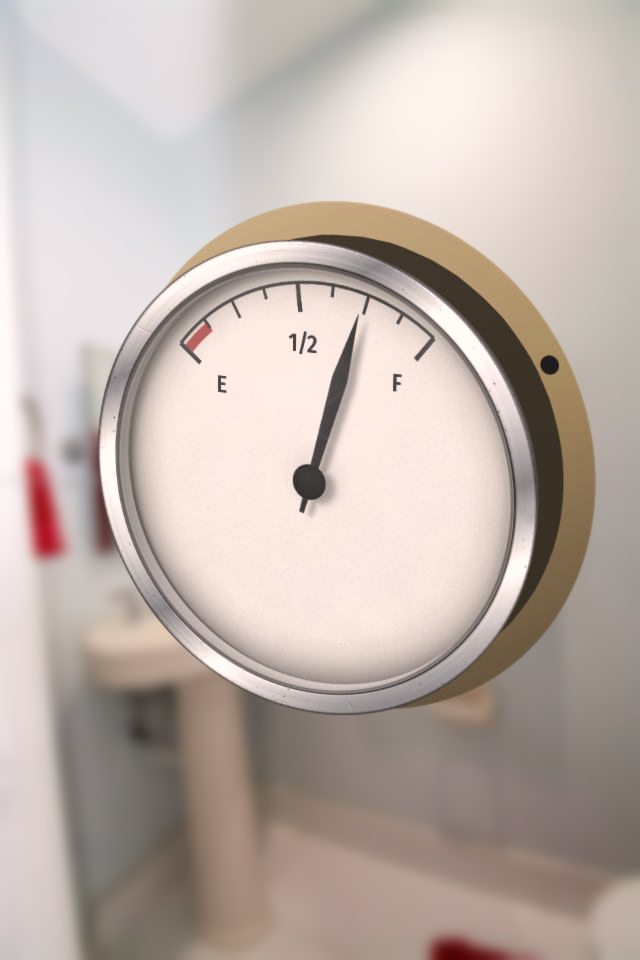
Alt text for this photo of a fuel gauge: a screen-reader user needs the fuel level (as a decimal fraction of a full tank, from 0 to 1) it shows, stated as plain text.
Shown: 0.75
